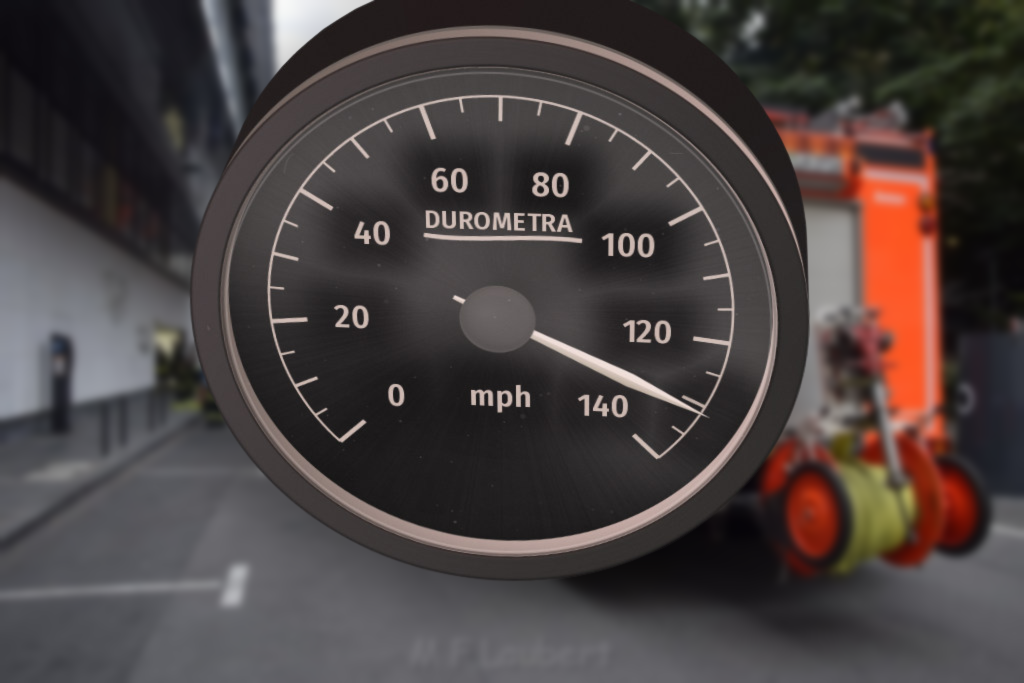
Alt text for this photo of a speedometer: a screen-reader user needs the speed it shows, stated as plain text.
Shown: 130 mph
